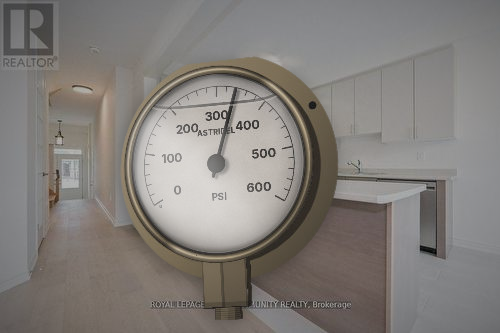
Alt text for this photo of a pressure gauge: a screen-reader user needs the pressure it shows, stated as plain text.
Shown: 340 psi
